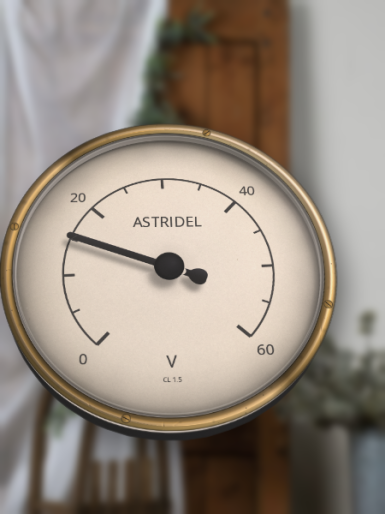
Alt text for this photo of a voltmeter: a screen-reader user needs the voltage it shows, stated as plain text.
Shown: 15 V
